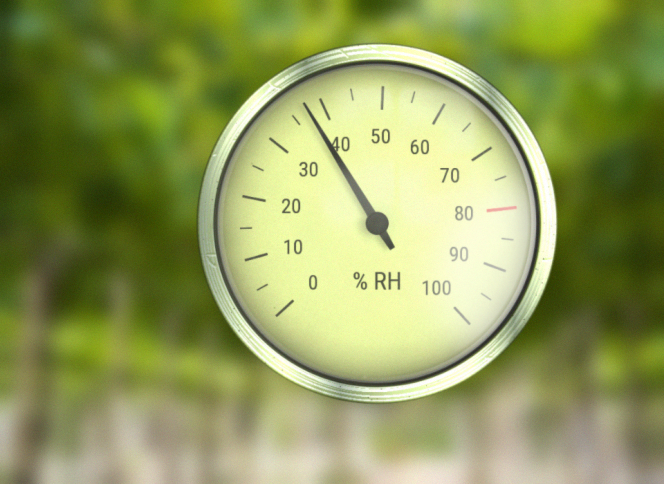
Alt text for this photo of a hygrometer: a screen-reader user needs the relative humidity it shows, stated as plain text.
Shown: 37.5 %
